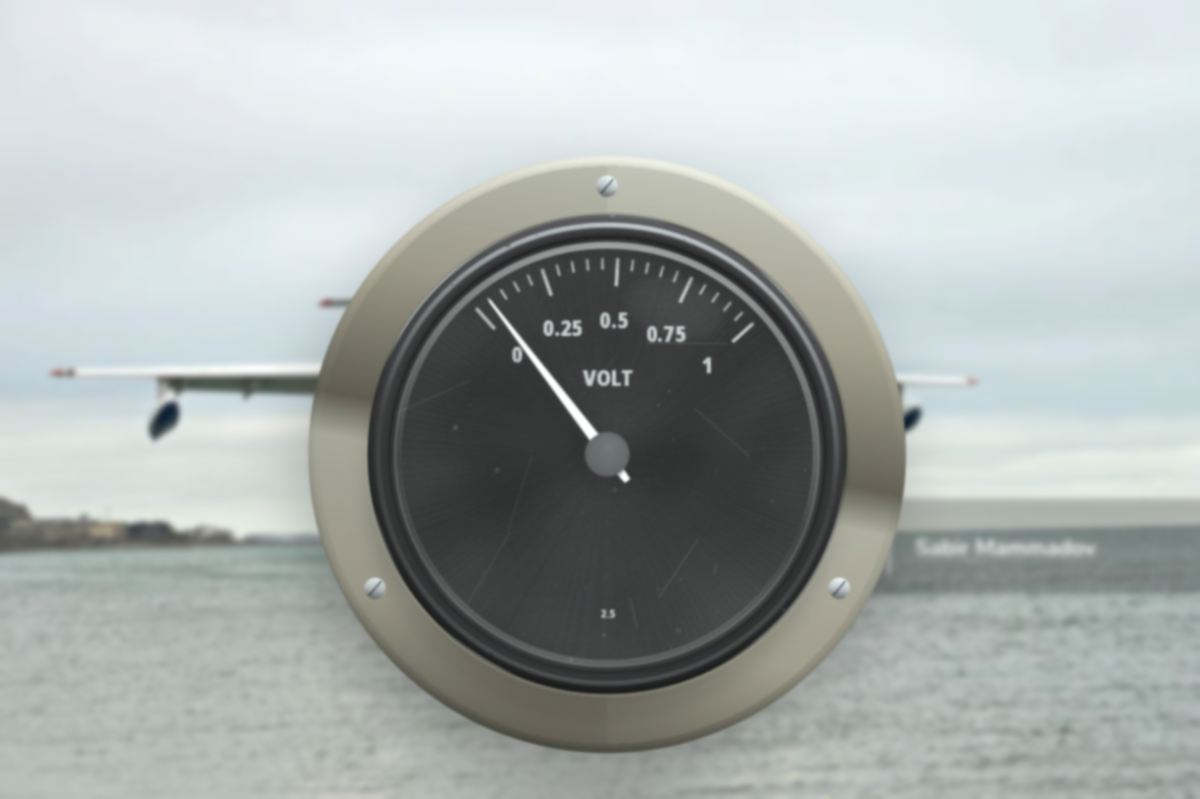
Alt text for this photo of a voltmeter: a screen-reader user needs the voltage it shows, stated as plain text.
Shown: 0.05 V
